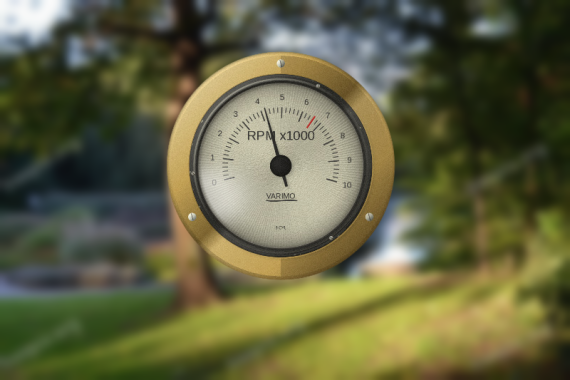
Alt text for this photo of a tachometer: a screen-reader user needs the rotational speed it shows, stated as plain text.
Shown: 4200 rpm
